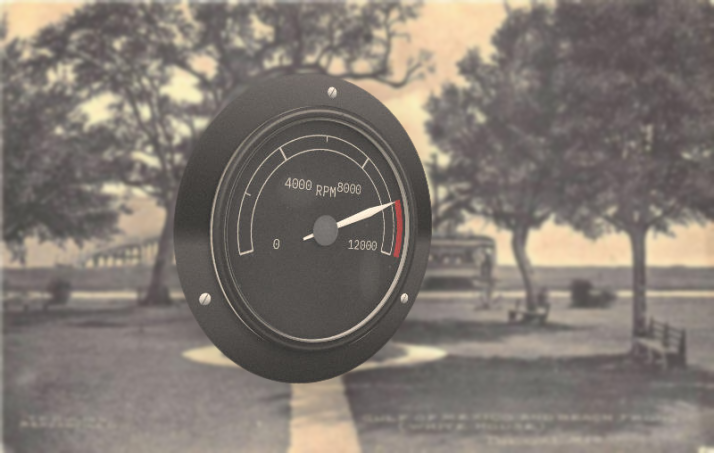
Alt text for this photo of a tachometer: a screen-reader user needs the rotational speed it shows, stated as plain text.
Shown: 10000 rpm
